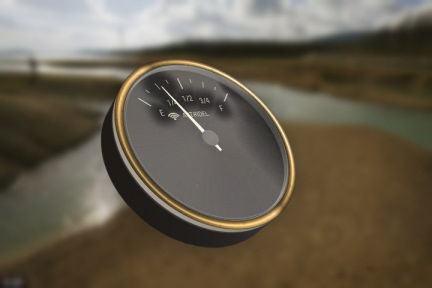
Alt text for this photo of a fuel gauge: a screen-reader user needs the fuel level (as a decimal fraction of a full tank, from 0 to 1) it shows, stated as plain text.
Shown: 0.25
